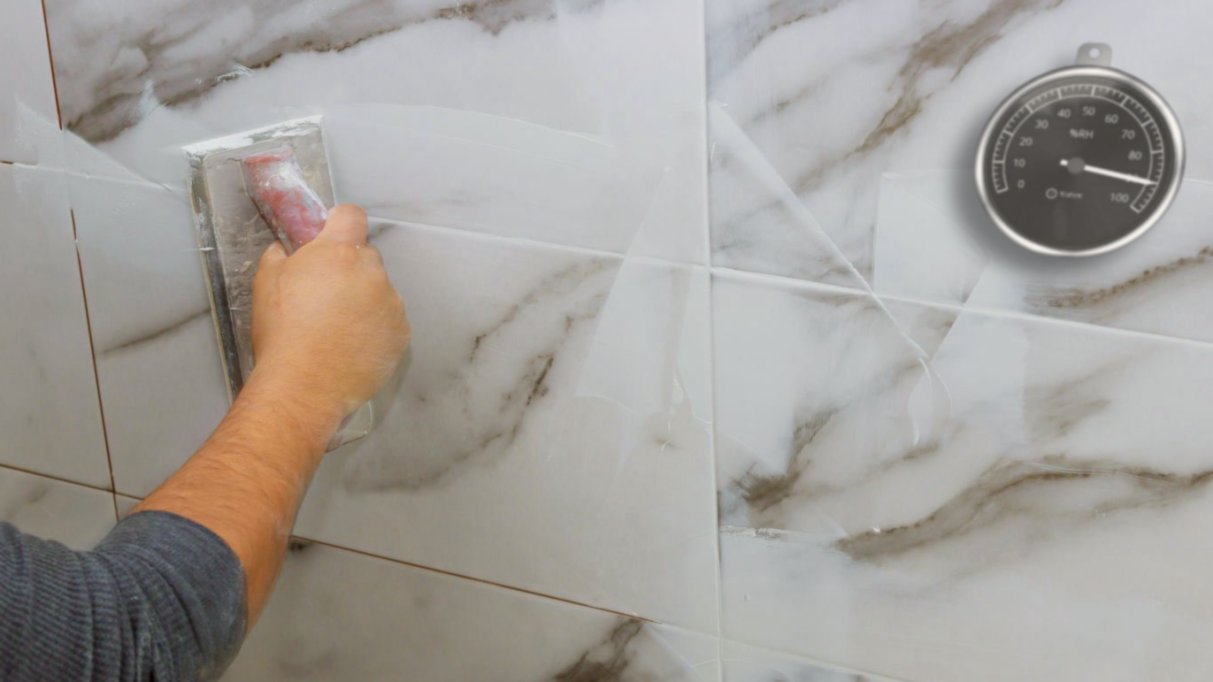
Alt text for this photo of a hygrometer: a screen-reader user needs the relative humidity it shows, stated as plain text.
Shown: 90 %
